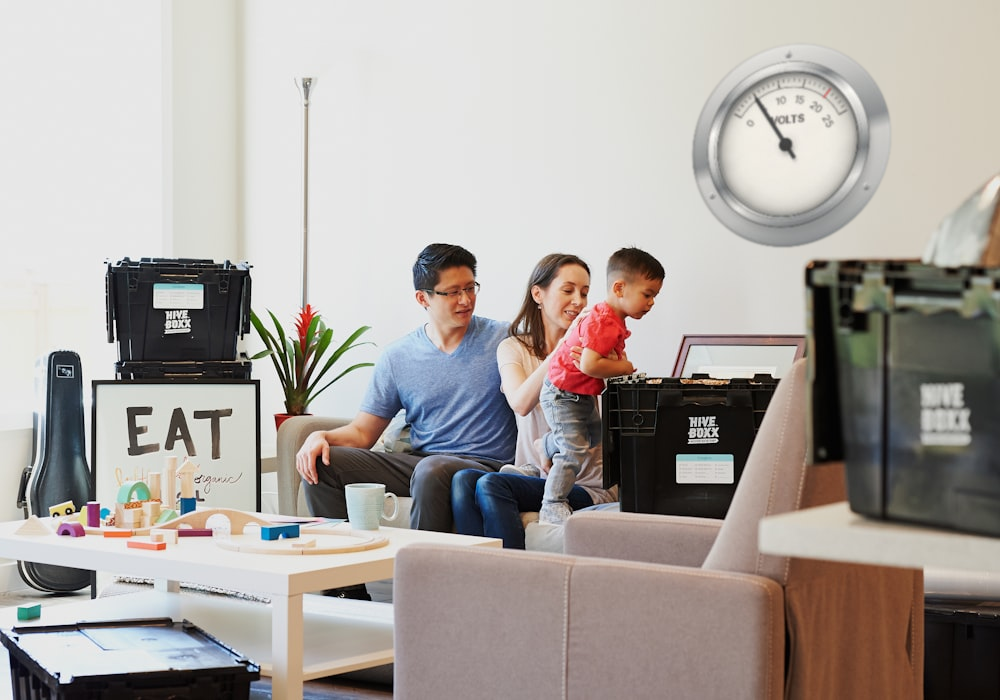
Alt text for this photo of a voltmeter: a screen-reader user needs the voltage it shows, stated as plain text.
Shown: 5 V
